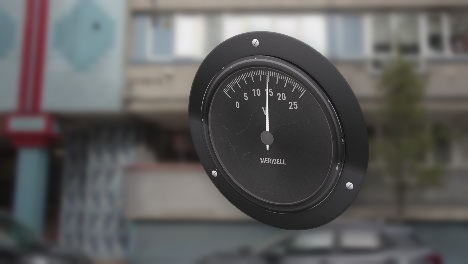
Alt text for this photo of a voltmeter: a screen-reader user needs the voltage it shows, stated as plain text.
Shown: 15 V
